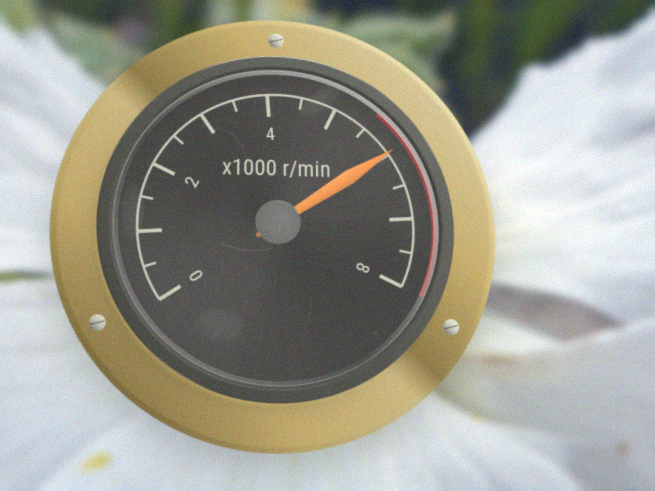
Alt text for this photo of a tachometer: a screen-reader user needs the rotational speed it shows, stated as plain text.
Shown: 6000 rpm
